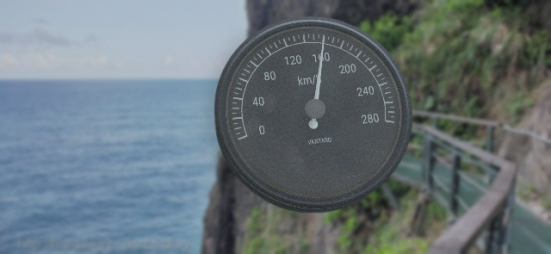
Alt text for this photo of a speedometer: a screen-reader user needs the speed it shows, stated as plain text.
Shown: 160 km/h
